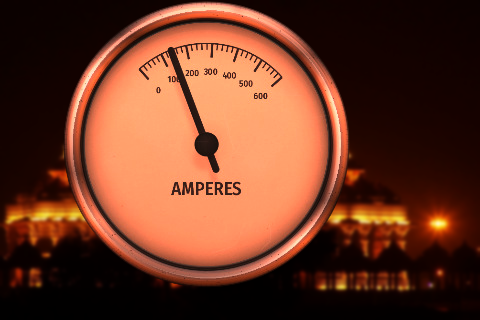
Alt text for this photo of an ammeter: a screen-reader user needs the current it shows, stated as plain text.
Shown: 140 A
